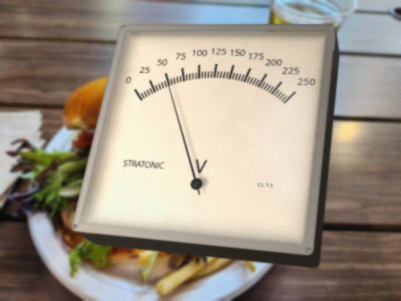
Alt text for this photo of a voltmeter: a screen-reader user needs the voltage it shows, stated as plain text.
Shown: 50 V
